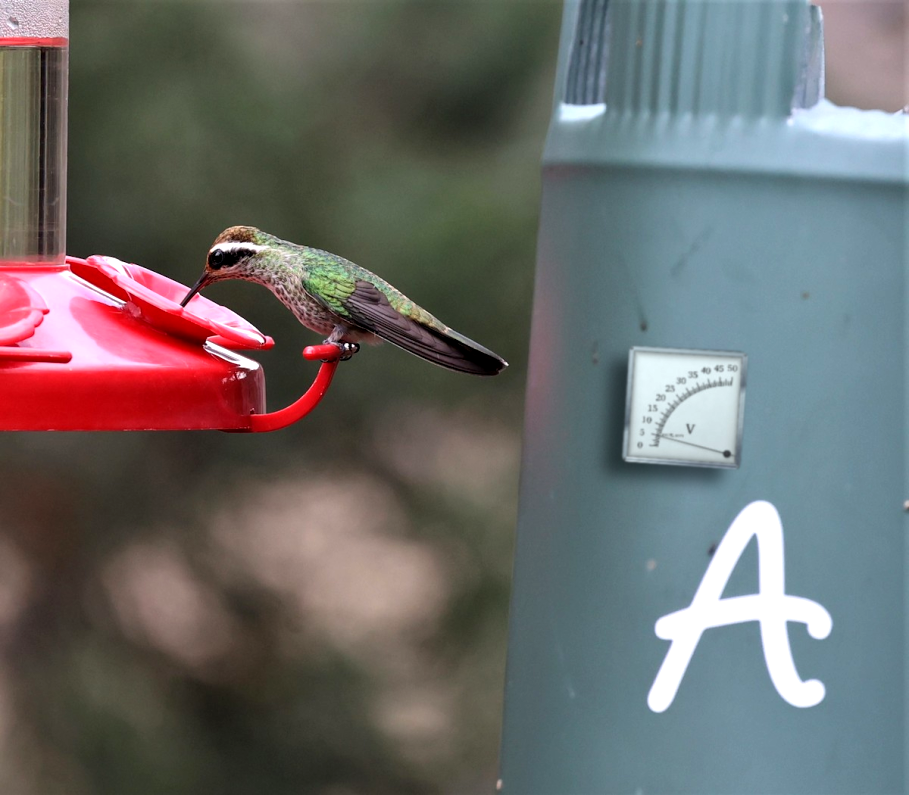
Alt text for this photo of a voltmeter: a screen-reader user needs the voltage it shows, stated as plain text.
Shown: 5 V
